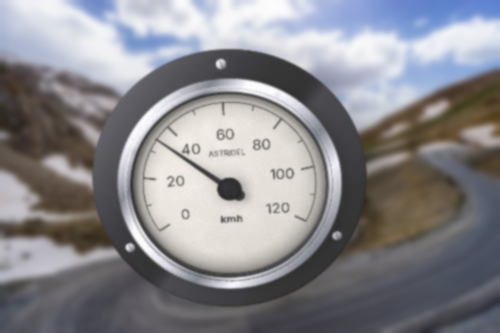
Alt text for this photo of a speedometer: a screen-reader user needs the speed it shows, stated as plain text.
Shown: 35 km/h
